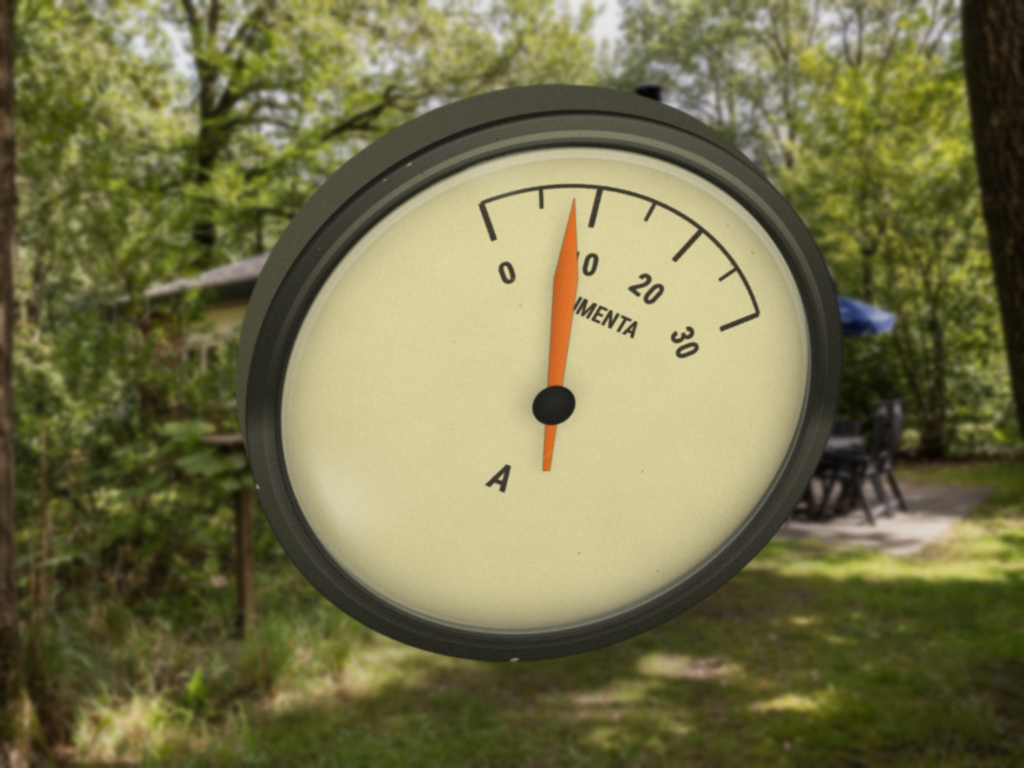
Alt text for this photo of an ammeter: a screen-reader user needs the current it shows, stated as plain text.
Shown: 7.5 A
